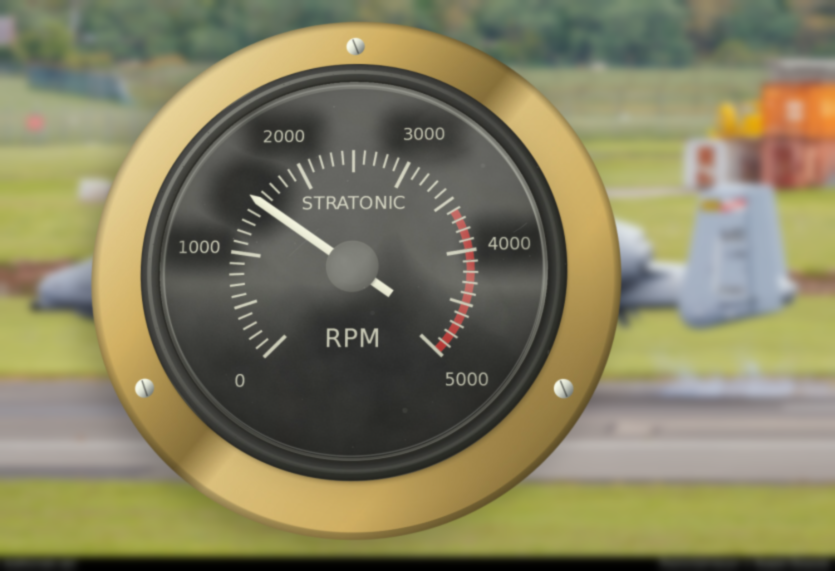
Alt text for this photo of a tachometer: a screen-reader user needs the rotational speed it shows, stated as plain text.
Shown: 1500 rpm
